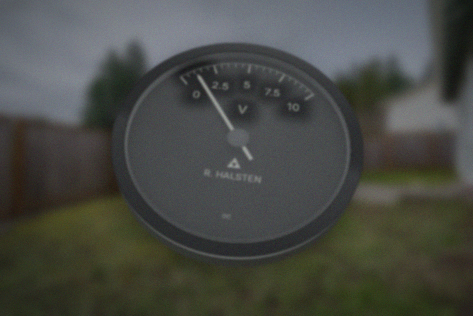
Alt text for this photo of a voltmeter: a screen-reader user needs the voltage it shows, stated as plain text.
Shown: 1 V
